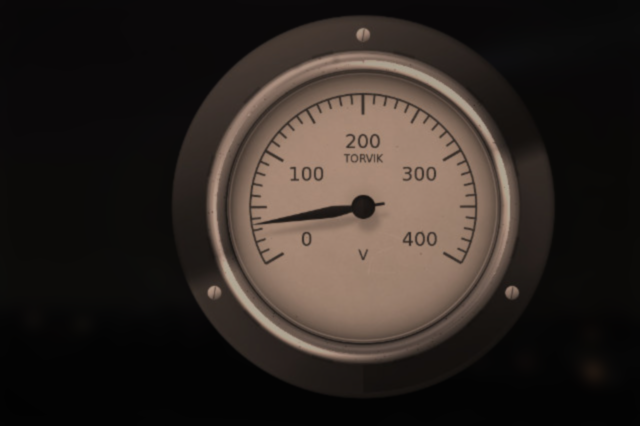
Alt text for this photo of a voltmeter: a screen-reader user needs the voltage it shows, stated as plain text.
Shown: 35 V
